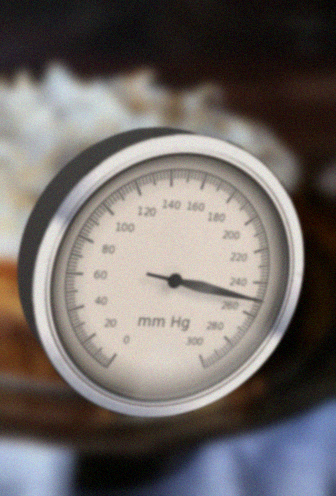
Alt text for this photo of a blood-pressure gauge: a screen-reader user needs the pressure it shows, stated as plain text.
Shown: 250 mmHg
